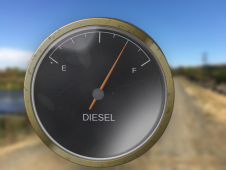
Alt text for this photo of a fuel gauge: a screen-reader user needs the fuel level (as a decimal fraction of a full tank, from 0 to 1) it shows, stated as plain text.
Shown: 0.75
